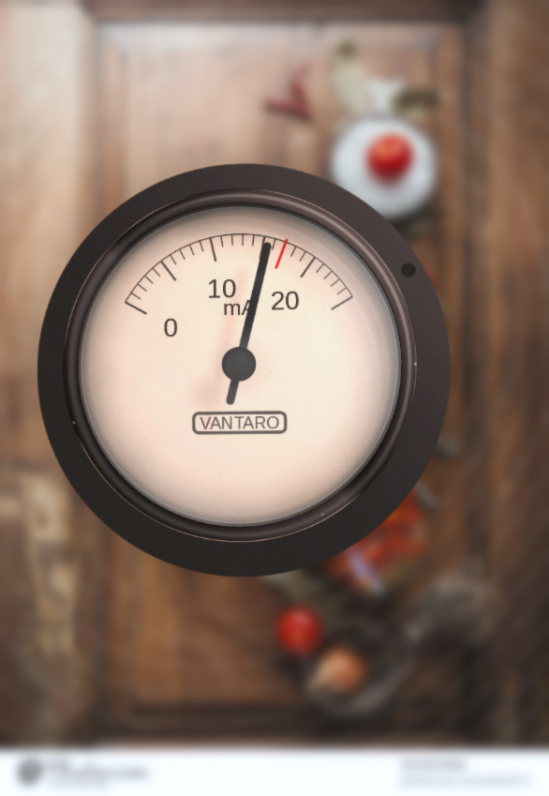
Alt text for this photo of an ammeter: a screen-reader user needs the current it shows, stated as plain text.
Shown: 15.5 mA
